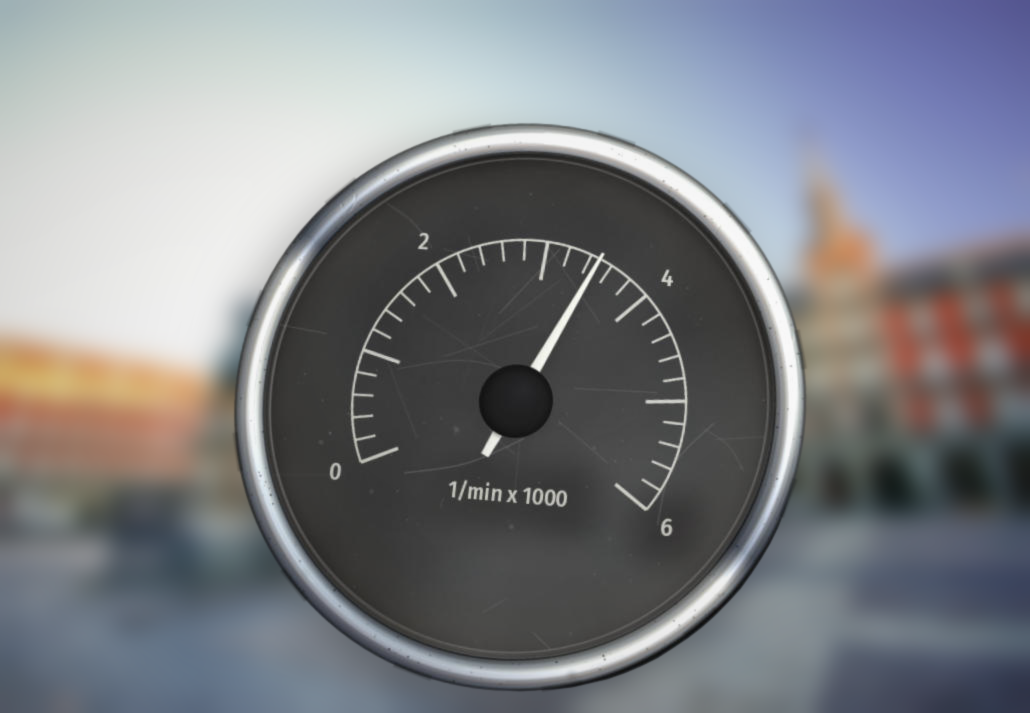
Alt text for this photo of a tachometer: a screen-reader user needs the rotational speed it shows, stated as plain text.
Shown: 3500 rpm
